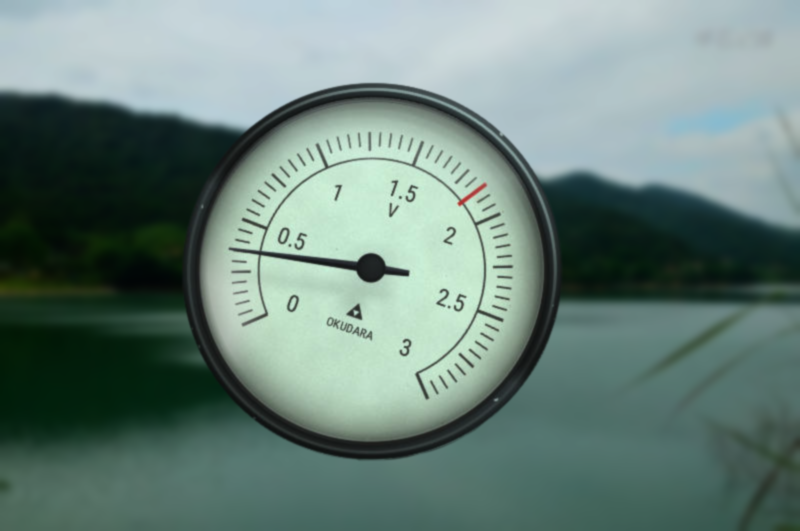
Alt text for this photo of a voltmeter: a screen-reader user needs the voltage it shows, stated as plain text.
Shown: 0.35 V
